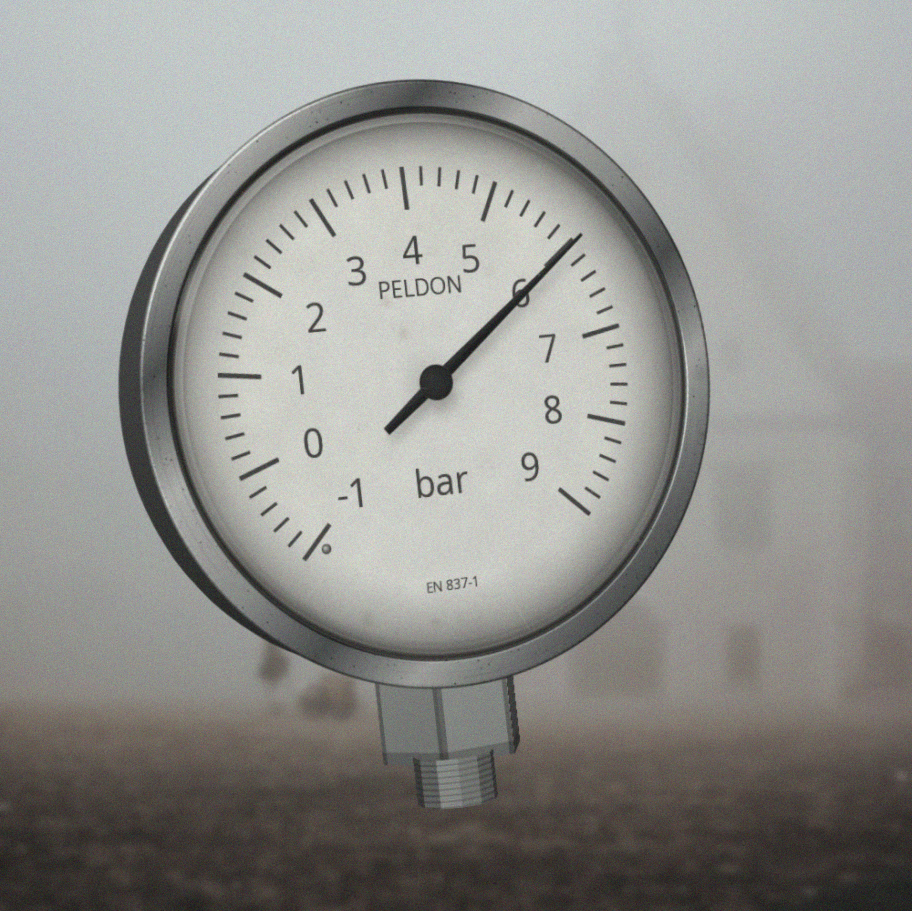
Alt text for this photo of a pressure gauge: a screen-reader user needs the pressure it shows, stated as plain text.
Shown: 6 bar
